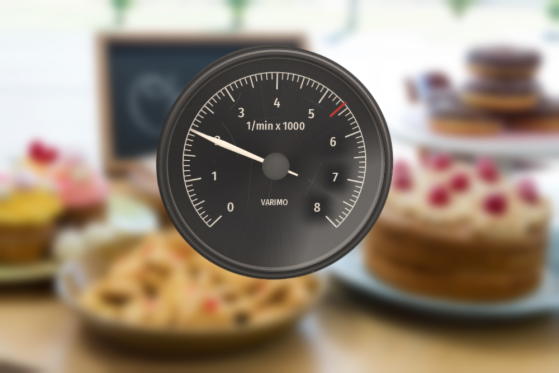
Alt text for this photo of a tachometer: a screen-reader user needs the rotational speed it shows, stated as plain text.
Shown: 2000 rpm
